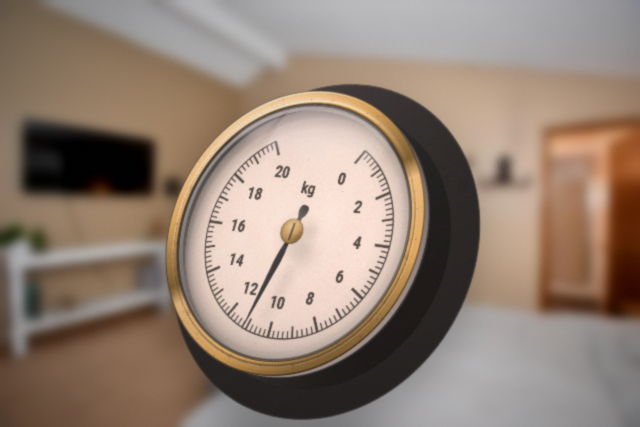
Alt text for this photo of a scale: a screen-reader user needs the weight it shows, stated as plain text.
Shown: 11 kg
